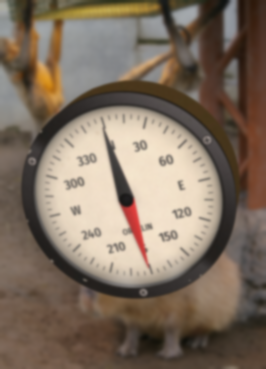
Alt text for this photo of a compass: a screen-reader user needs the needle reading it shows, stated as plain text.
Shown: 180 °
